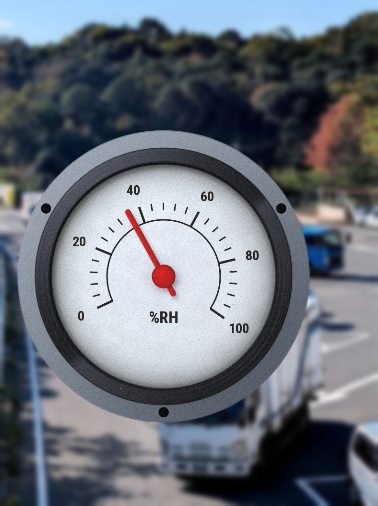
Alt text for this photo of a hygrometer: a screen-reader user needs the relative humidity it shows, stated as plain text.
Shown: 36 %
